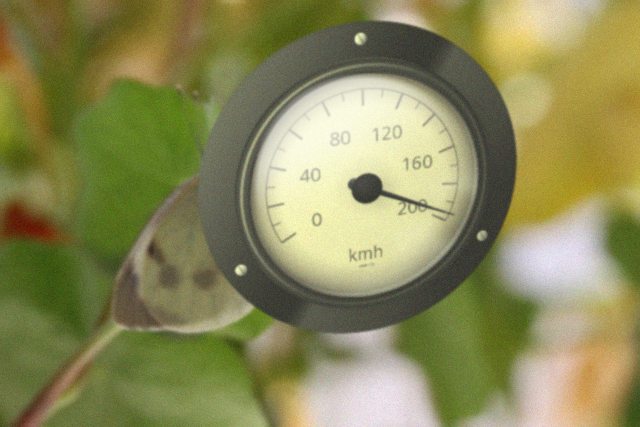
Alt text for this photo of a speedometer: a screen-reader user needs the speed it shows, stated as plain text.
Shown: 195 km/h
